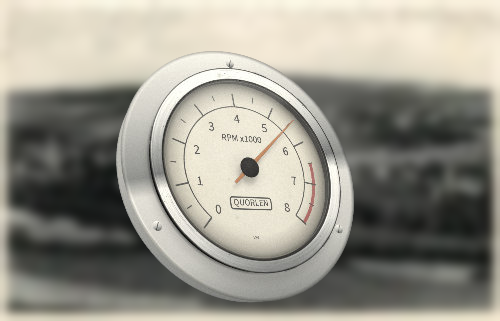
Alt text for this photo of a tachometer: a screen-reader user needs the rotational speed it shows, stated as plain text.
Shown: 5500 rpm
